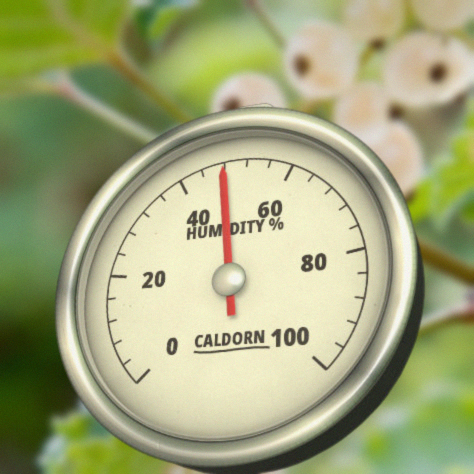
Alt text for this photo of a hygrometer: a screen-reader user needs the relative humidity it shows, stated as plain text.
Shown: 48 %
